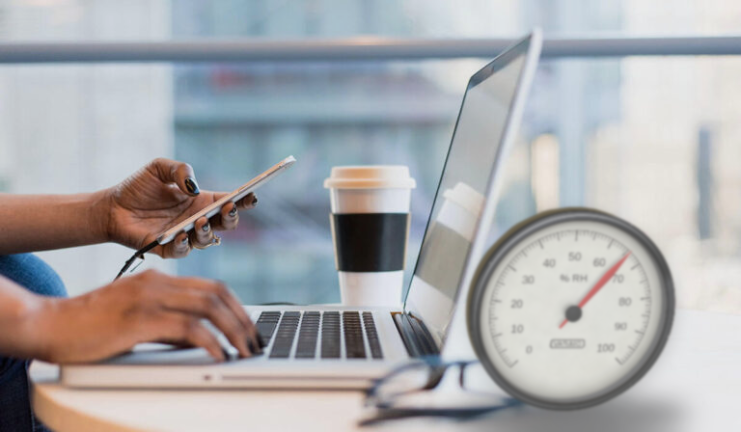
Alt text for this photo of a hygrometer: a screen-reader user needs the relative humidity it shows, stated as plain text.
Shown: 65 %
